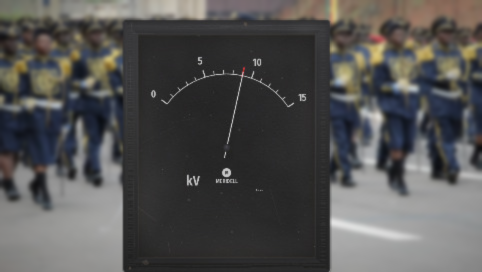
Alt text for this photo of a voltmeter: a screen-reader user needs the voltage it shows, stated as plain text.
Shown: 9 kV
